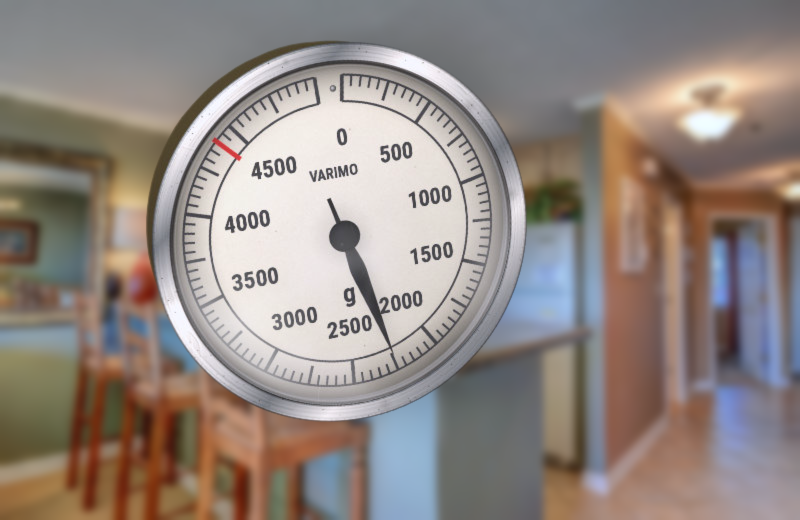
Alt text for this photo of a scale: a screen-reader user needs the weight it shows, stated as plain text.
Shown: 2250 g
